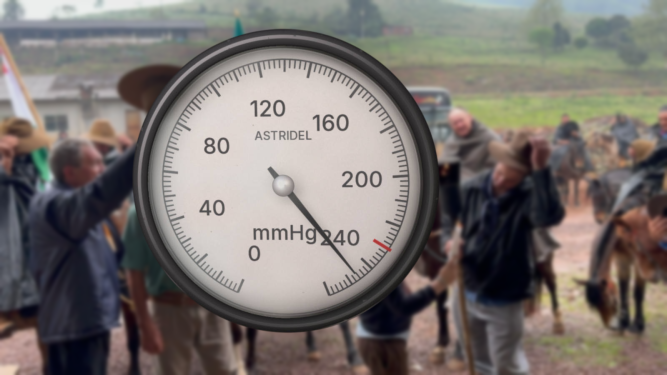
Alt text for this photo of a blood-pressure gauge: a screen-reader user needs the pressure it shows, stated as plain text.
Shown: 246 mmHg
